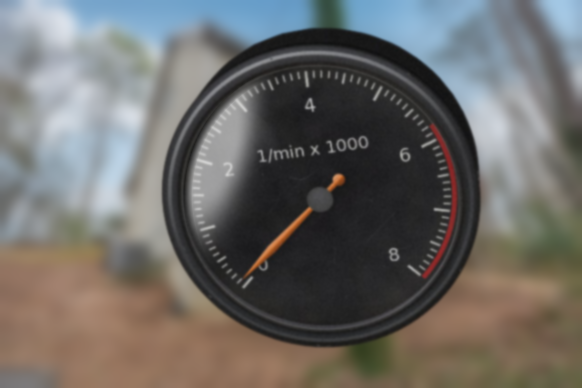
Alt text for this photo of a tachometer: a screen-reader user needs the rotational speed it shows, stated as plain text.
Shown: 100 rpm
